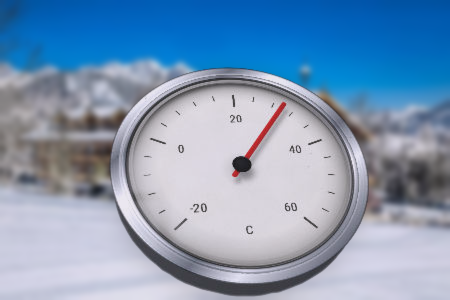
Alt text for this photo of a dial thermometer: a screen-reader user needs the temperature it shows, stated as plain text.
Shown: 30 °C
